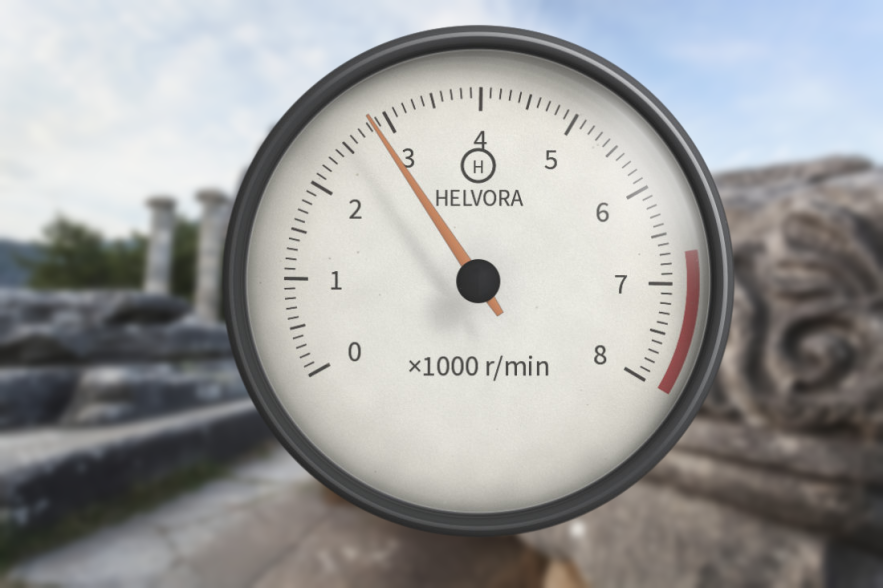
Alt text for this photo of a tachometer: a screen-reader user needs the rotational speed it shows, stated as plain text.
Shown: 2850 rpm
